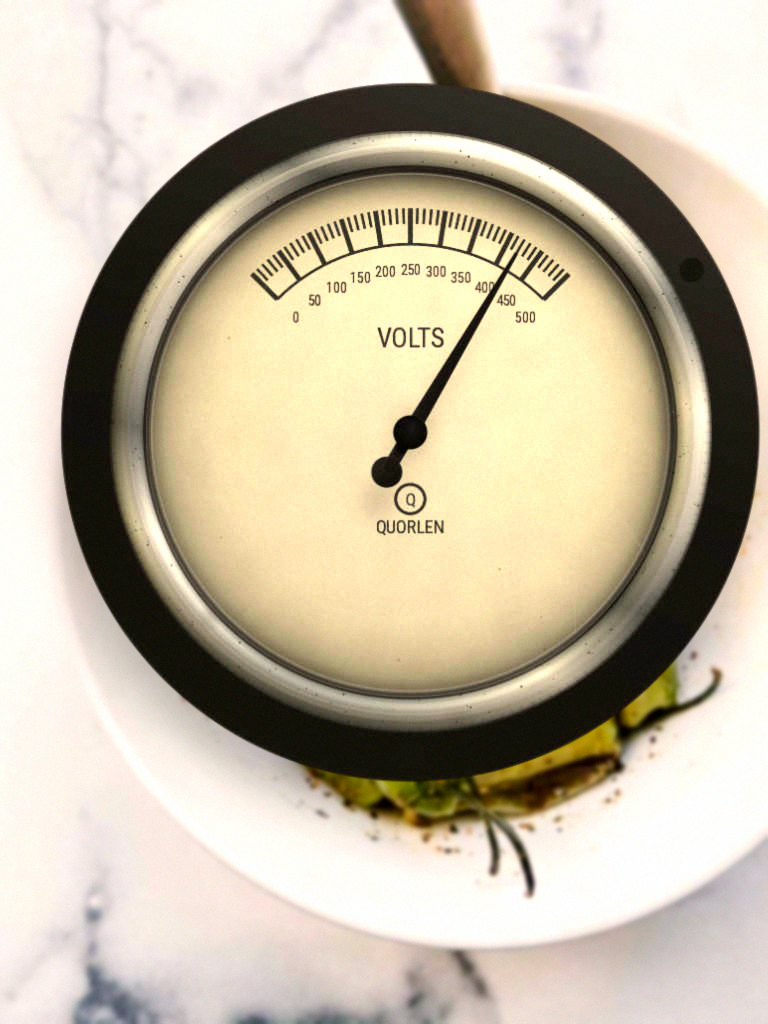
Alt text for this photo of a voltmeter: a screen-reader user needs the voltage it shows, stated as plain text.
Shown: 420 V
